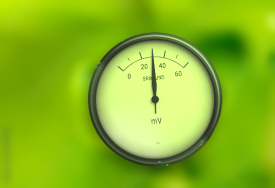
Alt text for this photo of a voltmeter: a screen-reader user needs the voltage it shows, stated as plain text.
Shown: 30 mV
